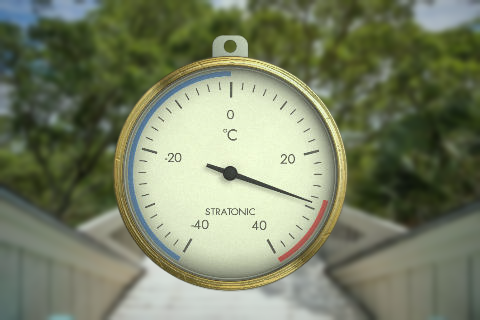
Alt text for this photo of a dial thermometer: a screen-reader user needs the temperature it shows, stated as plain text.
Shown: 29 °C
